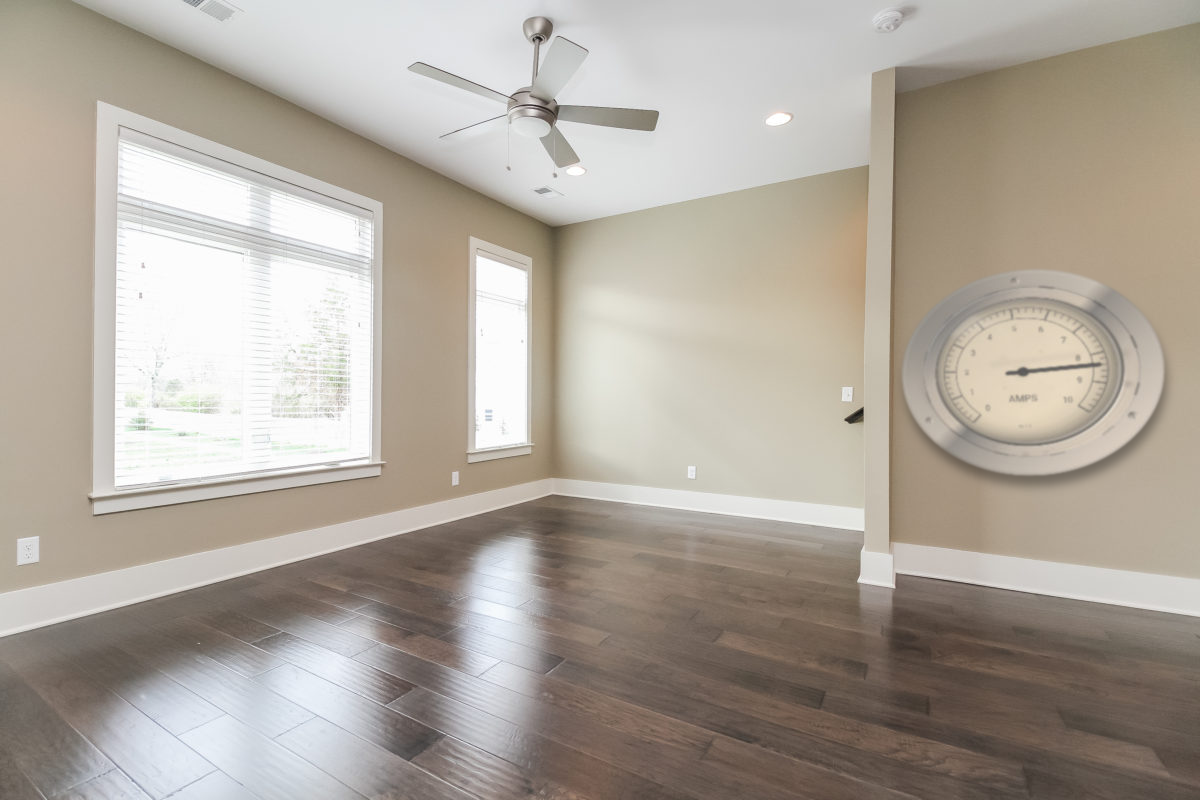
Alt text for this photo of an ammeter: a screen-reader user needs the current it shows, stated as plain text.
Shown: 8.4 A
